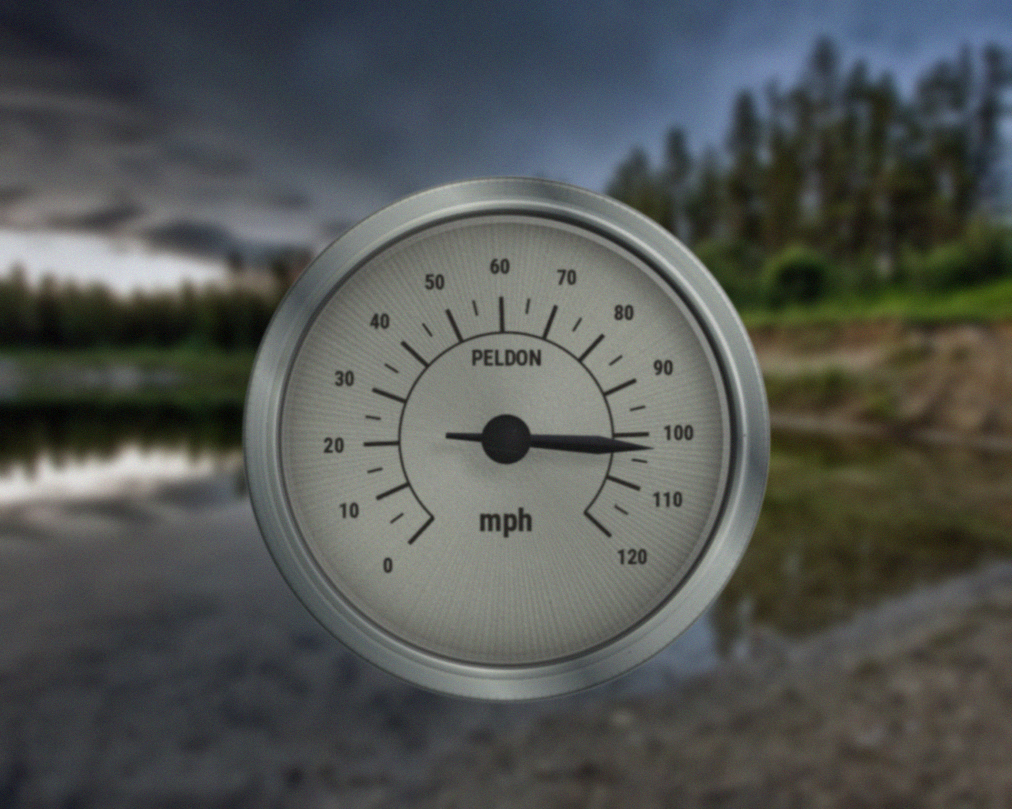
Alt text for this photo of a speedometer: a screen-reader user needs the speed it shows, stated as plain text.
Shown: 102.5 mph
